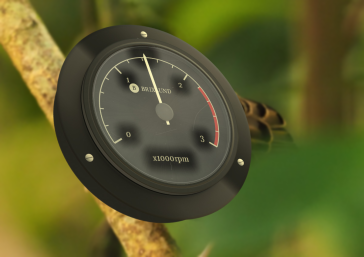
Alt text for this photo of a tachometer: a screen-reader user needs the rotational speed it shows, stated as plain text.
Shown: 1400 rpm
